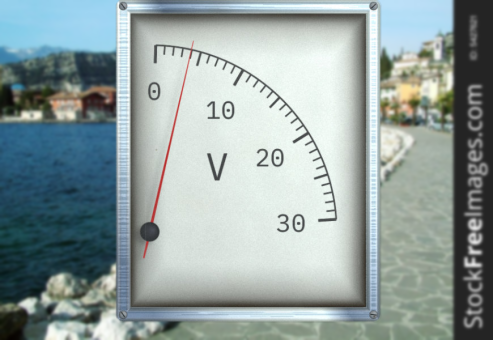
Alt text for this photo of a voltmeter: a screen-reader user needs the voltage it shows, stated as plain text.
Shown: 4 V
